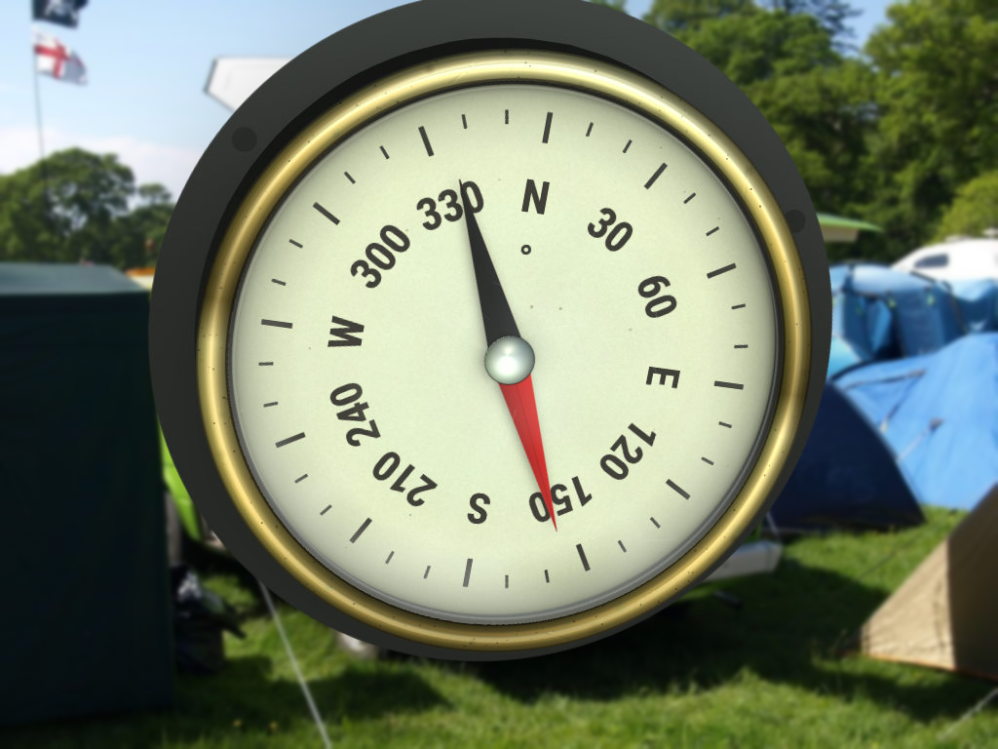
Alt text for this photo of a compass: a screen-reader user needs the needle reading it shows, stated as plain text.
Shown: 155 °
